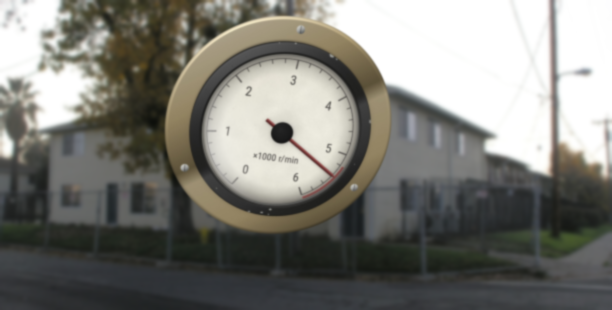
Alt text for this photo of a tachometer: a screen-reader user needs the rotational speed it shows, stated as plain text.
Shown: 5400 rpm
